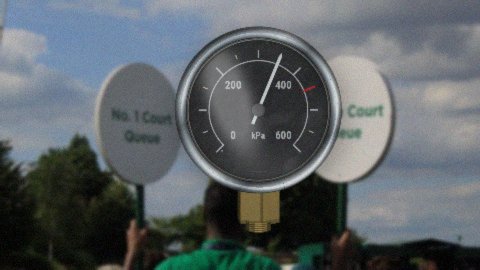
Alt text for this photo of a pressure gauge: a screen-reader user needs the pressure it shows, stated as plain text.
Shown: 350 kPa
